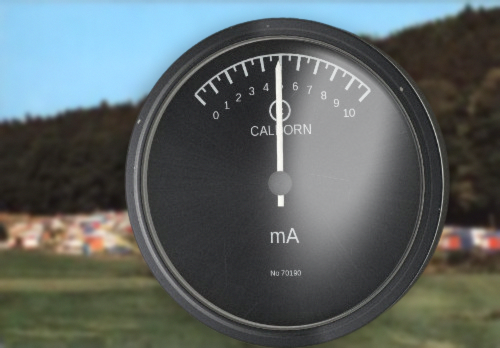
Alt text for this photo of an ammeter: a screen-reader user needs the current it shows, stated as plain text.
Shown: 5 mA
